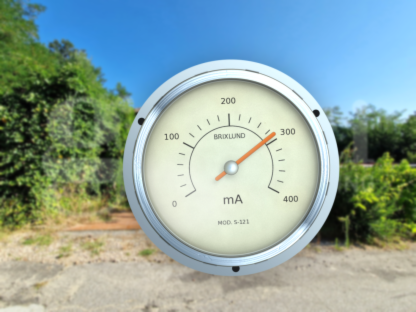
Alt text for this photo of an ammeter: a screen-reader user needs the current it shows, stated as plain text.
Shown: 290 mA
